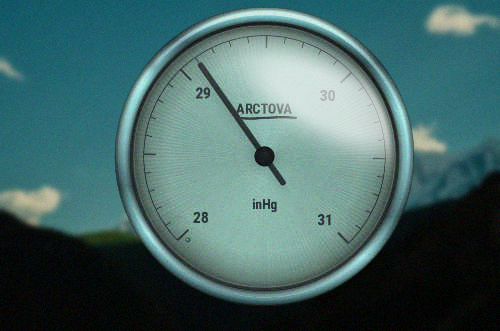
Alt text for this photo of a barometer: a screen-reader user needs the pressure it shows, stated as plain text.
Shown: 29.1 inHg
